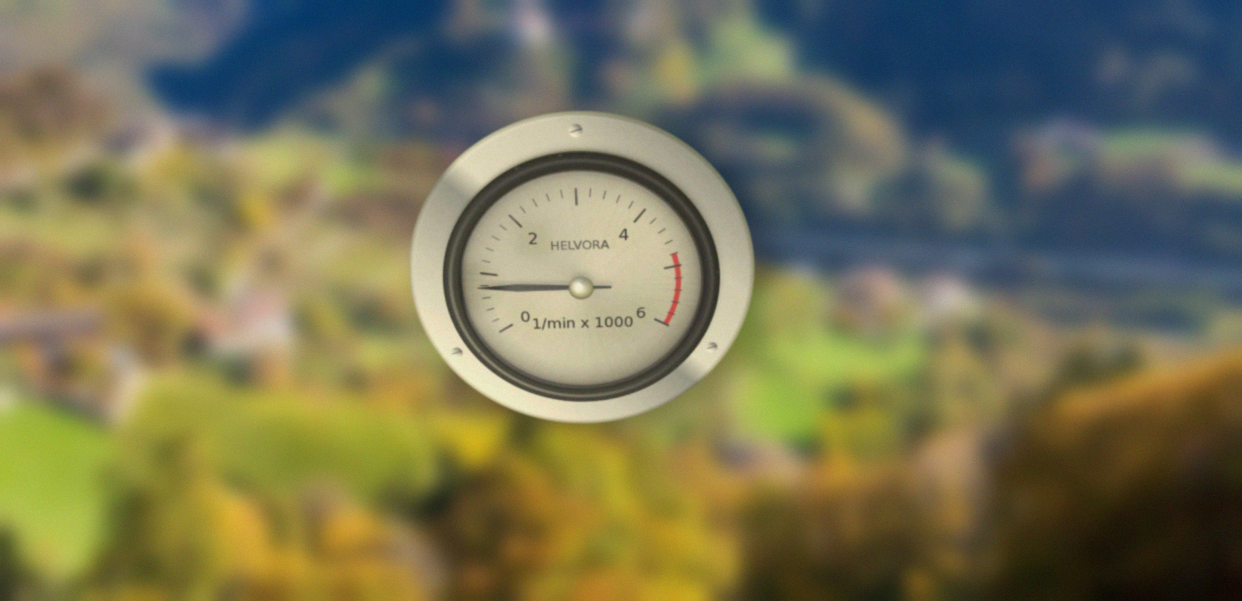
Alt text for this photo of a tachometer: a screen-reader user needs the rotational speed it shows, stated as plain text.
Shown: 800 rpm
